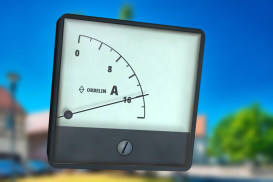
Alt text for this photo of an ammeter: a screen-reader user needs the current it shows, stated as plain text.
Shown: 16 A
